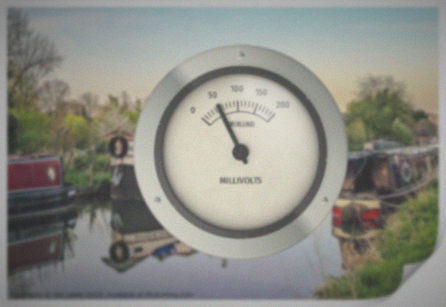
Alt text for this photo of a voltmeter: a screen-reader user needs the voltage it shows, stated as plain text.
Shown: 50 mV
